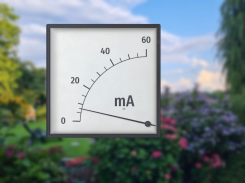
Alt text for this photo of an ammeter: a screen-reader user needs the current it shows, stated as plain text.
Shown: 7.5 mA
